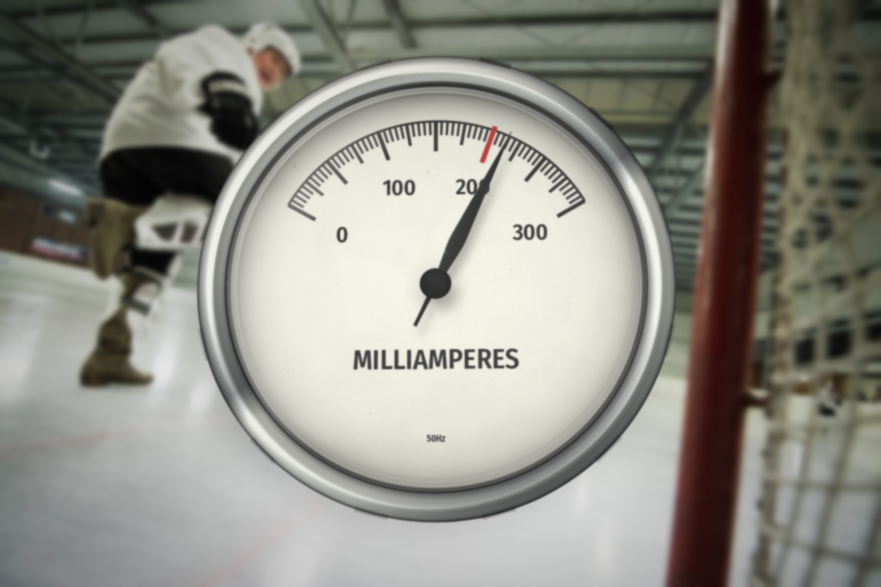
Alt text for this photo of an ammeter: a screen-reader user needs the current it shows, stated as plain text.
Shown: 215 mA
